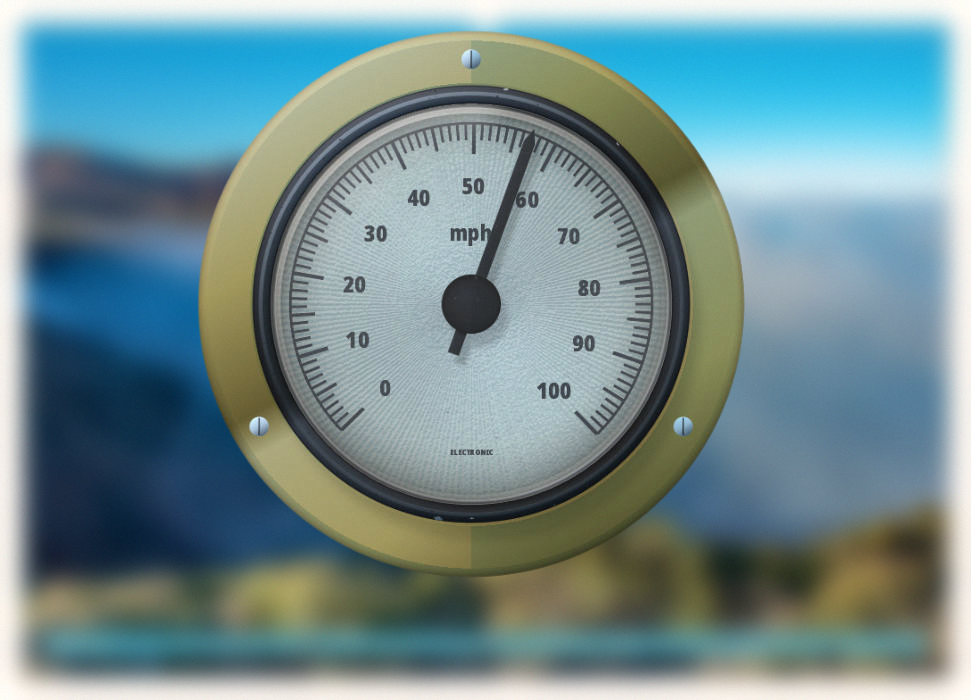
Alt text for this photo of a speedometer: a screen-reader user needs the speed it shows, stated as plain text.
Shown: 57 mph
